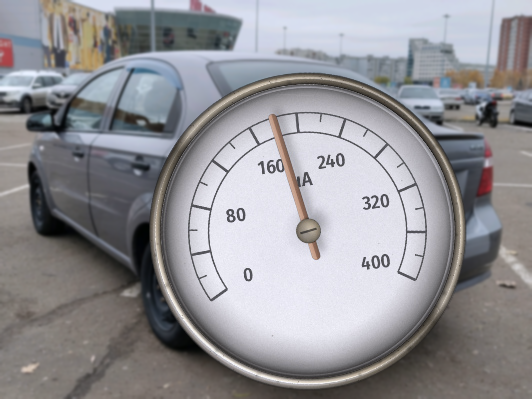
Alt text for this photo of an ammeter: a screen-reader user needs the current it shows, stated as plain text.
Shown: 180 µA
